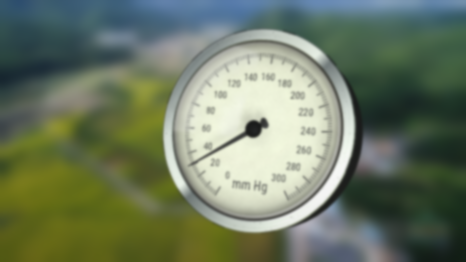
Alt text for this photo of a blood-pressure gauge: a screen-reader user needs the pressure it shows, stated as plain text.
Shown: 30 mmHg
